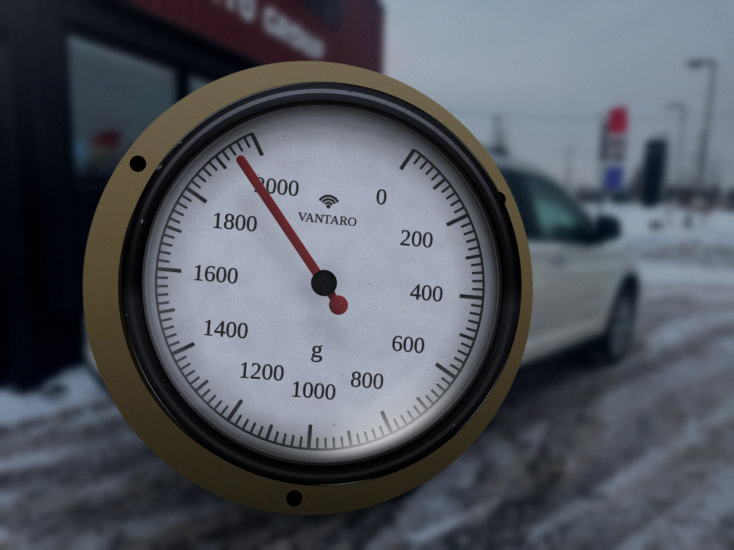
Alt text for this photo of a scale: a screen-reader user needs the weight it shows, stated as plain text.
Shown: 1940 g
